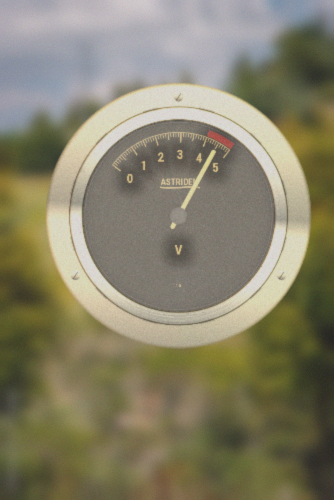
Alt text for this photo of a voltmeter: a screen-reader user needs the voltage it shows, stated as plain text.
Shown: 4.5 V
